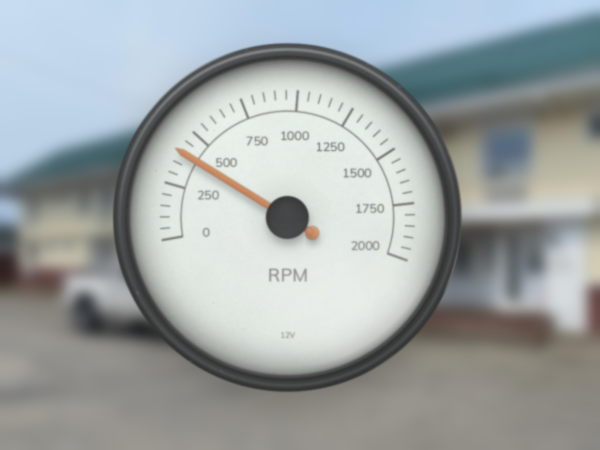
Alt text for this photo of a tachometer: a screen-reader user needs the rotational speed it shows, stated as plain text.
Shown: 400 rpm
